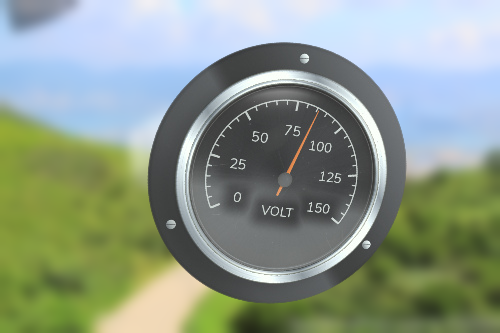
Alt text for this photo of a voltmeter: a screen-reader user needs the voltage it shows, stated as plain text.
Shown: 85 V
